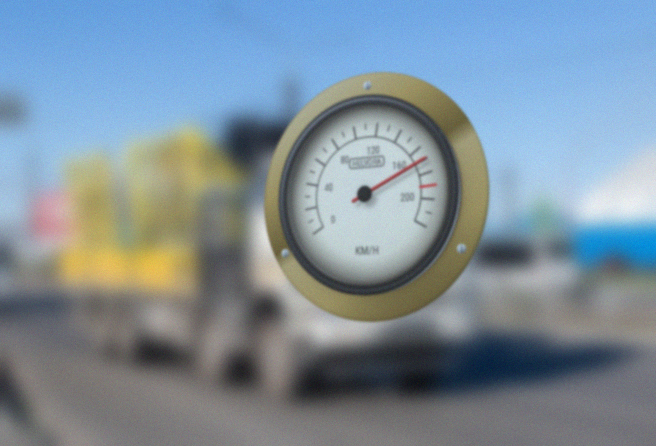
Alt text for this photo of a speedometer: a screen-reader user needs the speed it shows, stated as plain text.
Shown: 170 km/h
